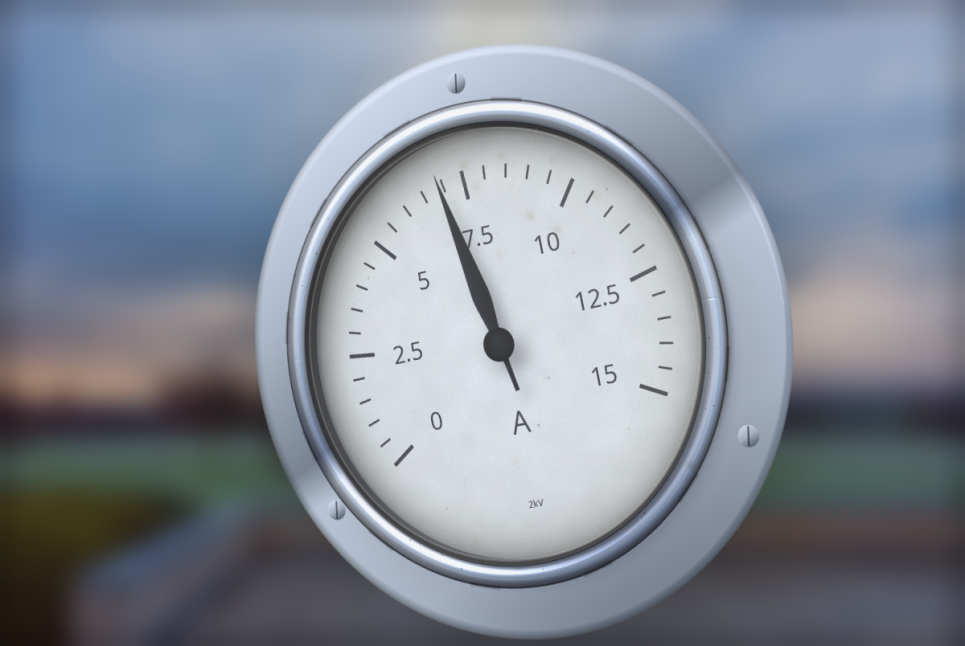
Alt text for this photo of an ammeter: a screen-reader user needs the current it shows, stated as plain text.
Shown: 7 A
